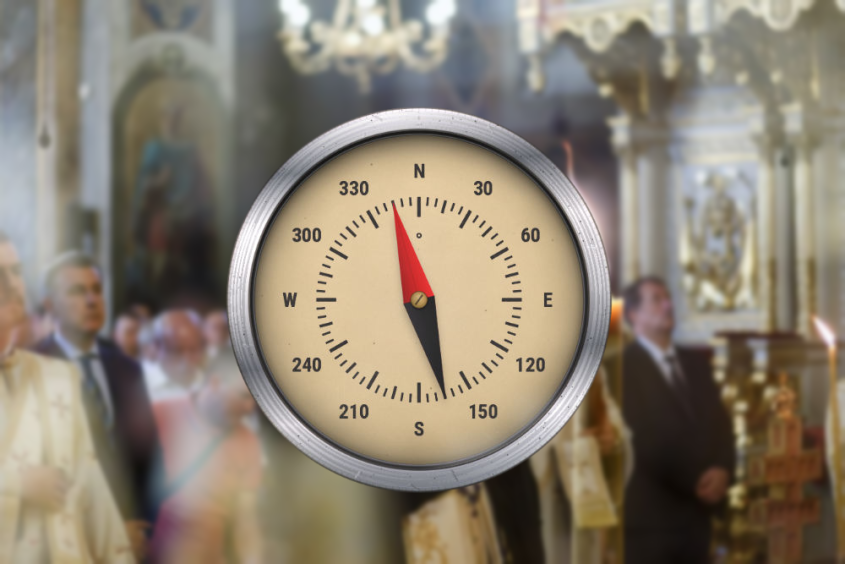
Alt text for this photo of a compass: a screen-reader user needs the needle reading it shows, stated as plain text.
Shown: 345 °
